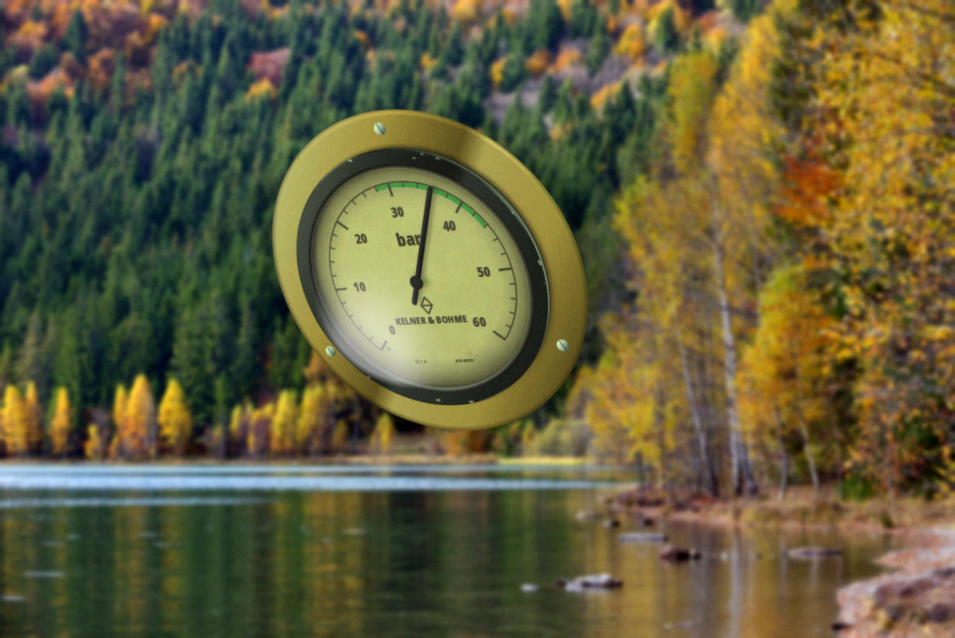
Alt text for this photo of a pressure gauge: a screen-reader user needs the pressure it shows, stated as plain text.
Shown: 36 bar
